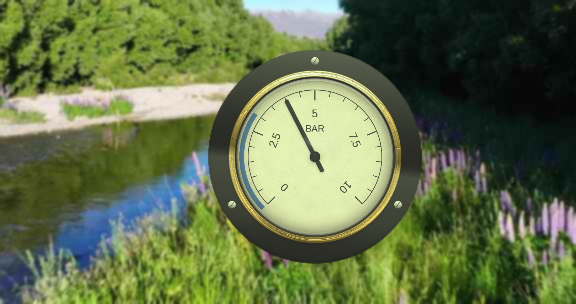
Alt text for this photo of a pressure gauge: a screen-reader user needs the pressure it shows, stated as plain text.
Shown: 4 bar
